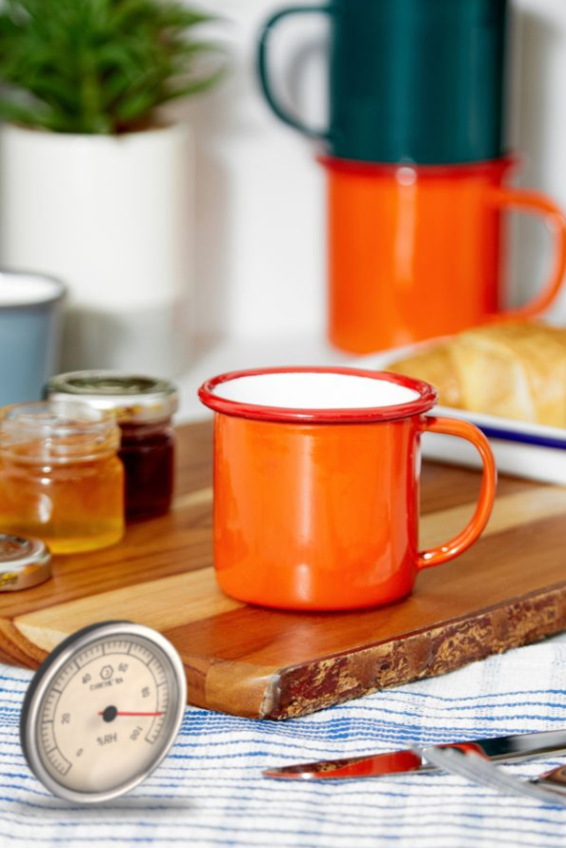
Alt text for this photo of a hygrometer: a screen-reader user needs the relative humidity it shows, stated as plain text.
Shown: 90 %
